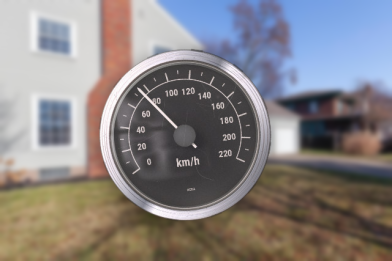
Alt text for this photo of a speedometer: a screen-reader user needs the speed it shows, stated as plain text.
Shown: 75 km/h
